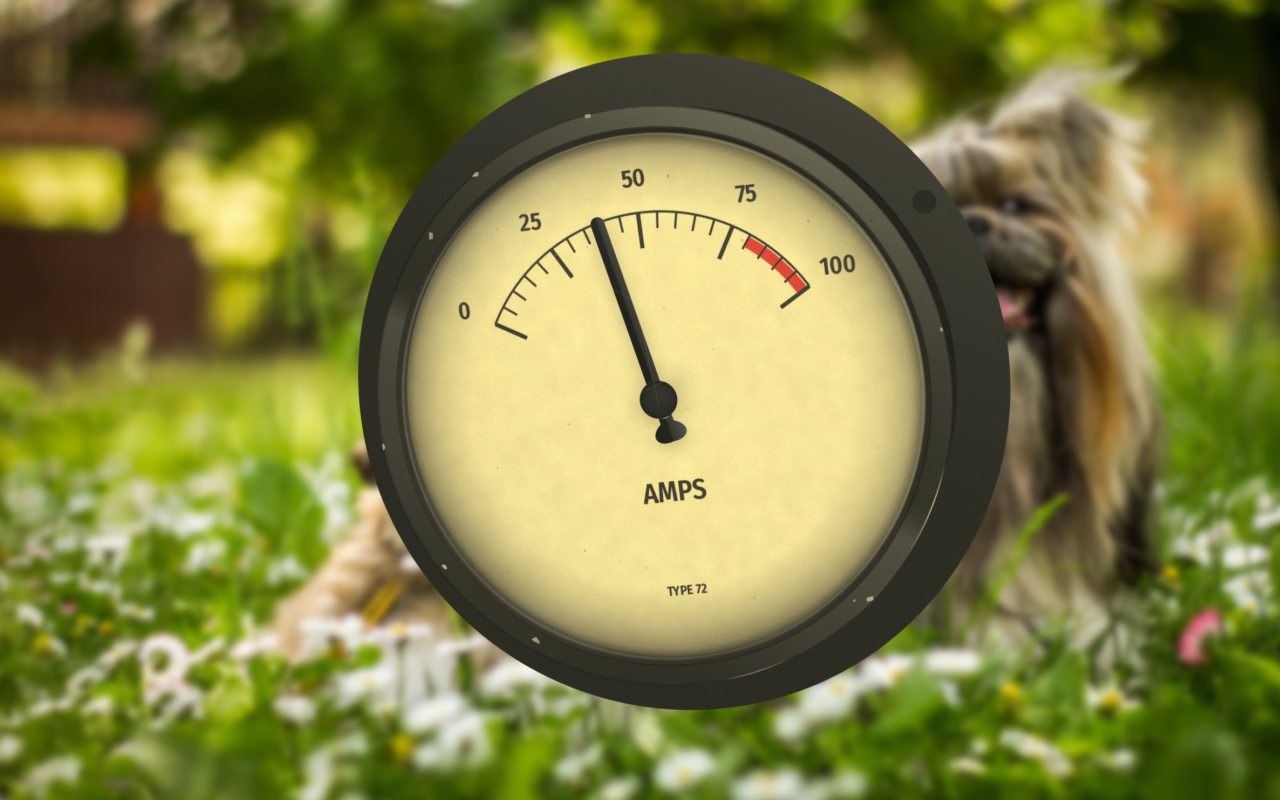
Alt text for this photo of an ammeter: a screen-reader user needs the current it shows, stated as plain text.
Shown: 40 A
